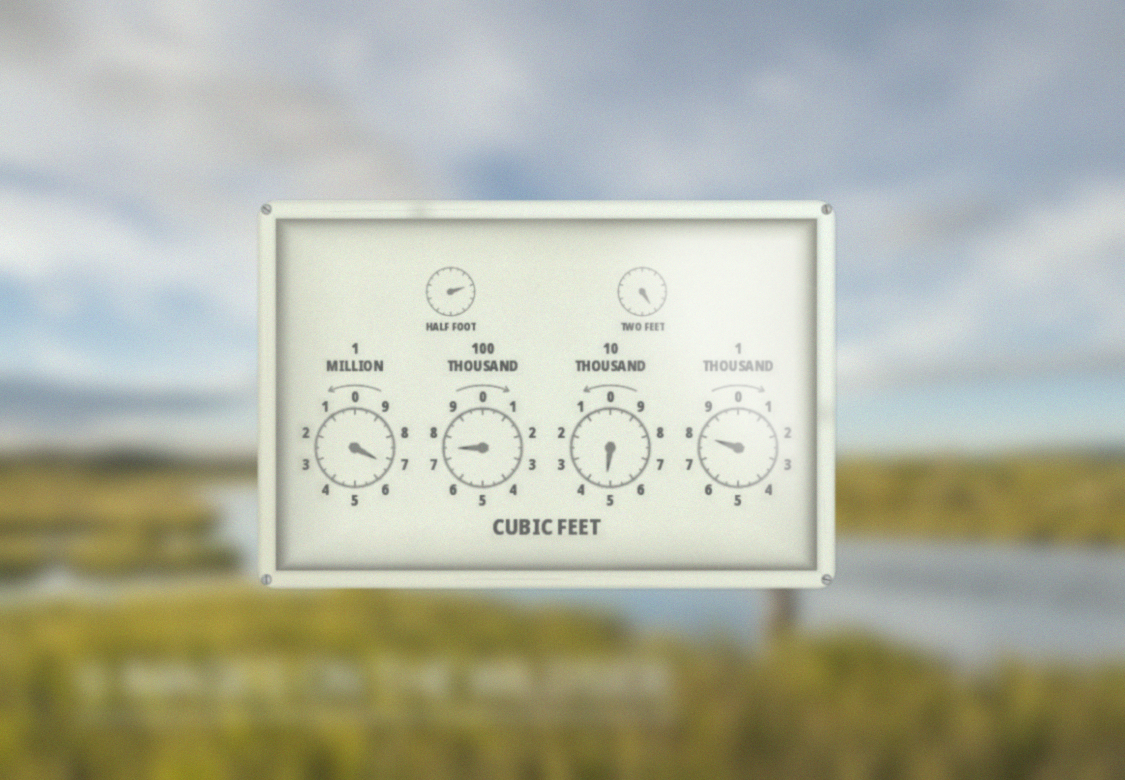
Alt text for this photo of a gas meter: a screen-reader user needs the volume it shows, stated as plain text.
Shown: 674800 ft³
